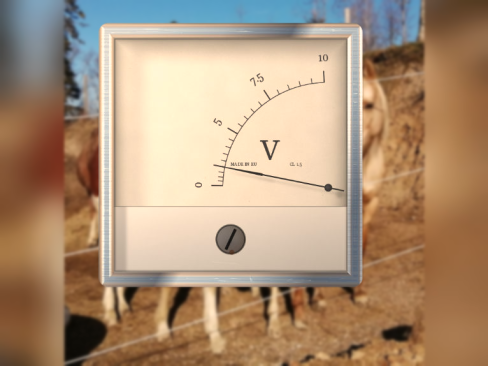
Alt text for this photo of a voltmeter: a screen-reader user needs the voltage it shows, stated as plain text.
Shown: 2.5 V
